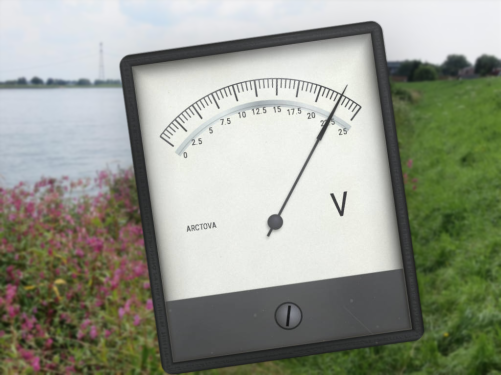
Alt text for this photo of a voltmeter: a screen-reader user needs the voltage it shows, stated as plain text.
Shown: 22.5 V
